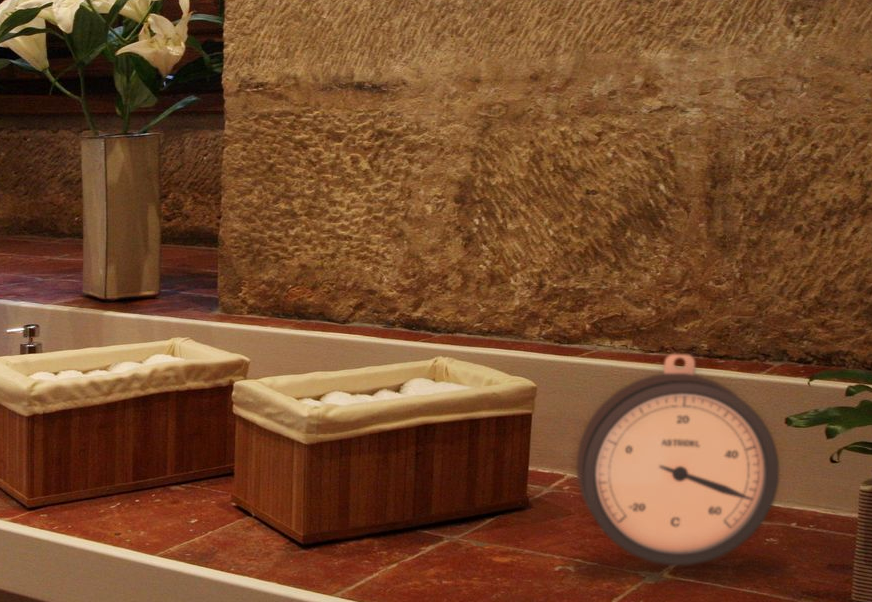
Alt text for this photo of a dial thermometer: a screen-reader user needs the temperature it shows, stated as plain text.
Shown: 52 °C
